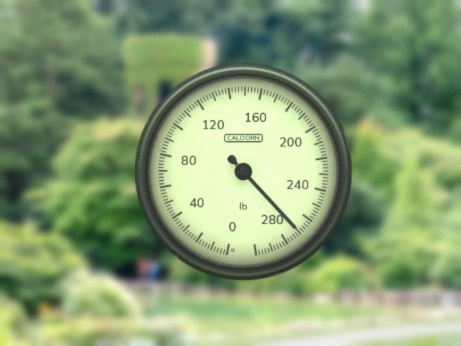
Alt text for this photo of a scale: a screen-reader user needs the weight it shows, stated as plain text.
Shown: 270 lb
